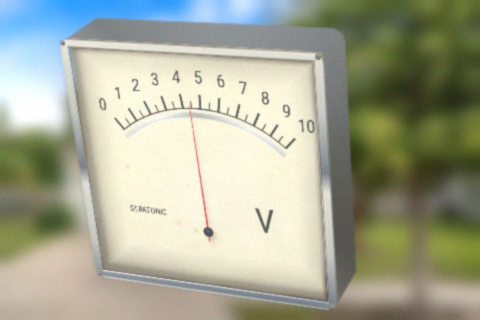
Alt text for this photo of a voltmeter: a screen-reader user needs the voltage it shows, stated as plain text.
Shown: 4.5 V
